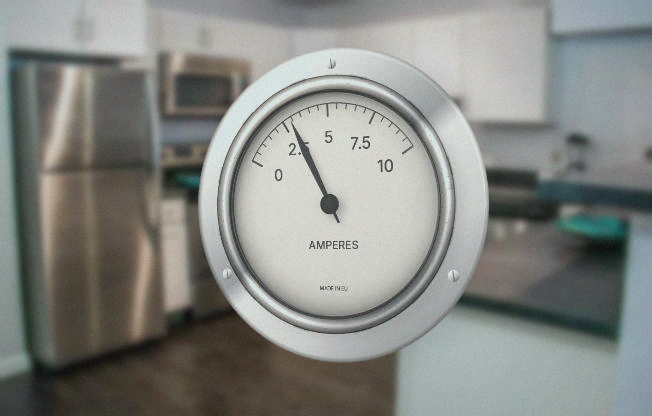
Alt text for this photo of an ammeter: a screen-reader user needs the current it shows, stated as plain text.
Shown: 3 A
